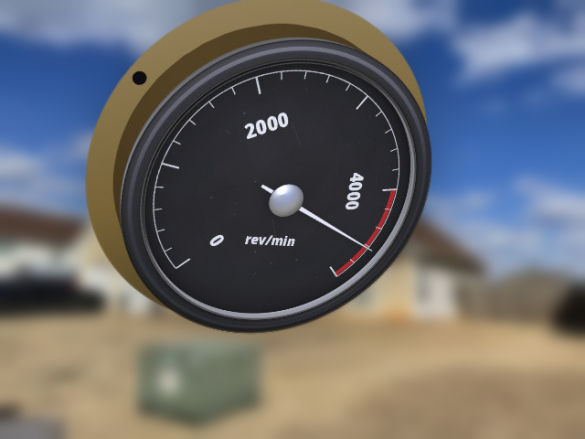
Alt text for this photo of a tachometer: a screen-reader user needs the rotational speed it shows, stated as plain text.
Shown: 4600 rpm
